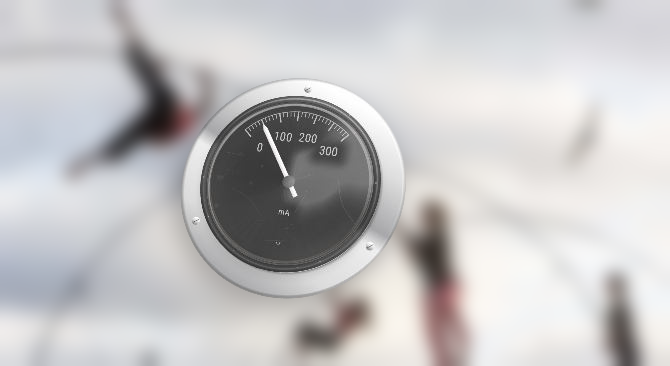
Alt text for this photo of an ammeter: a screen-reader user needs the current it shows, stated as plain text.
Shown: 50 mA
